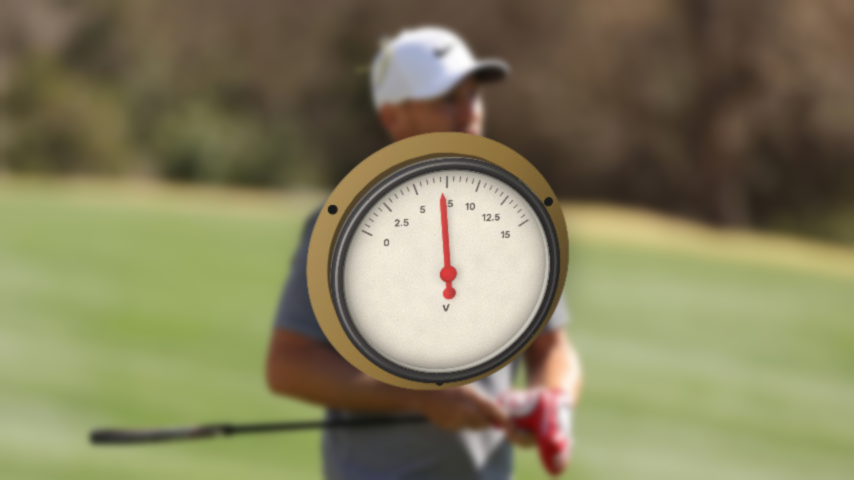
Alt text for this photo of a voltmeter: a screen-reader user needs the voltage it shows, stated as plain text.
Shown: 7 V
